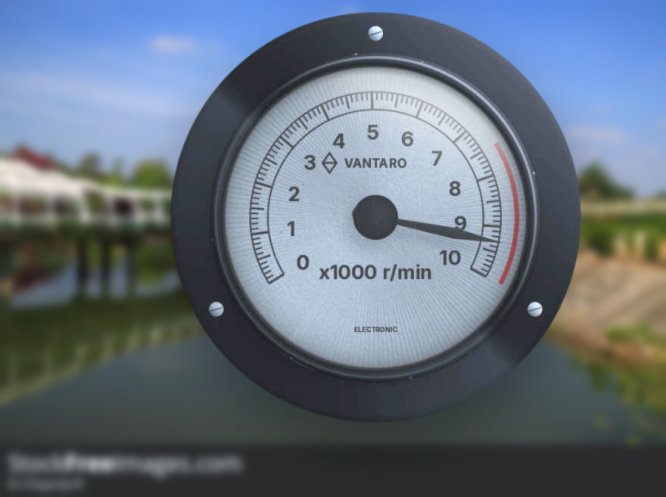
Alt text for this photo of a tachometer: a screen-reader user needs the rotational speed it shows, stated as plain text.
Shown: 9300 rpm
